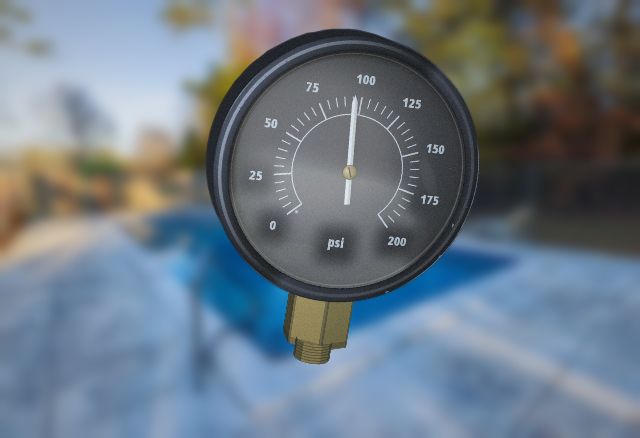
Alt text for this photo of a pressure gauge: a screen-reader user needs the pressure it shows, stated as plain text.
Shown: 95 psi
